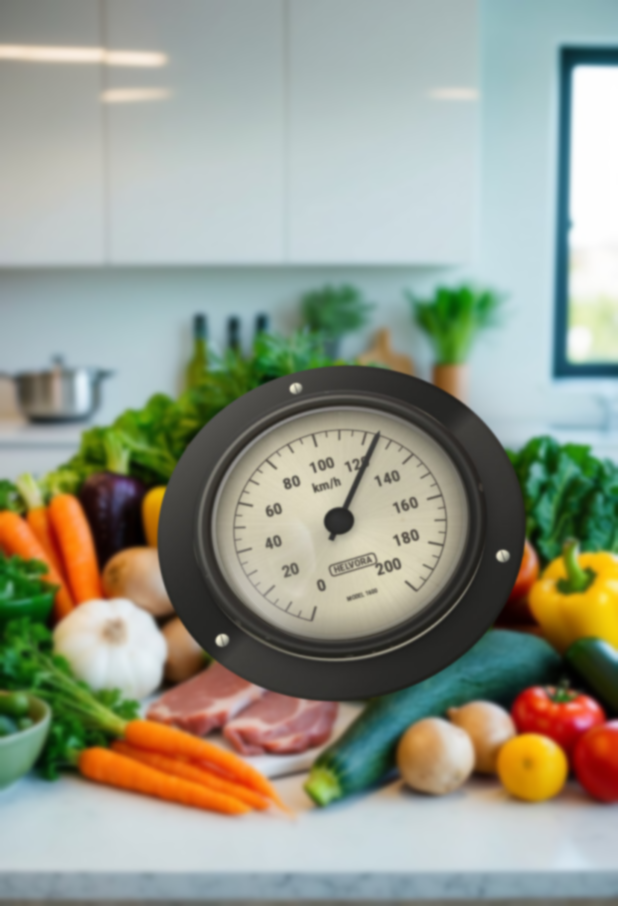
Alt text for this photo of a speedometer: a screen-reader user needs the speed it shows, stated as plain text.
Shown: 125 km/h
